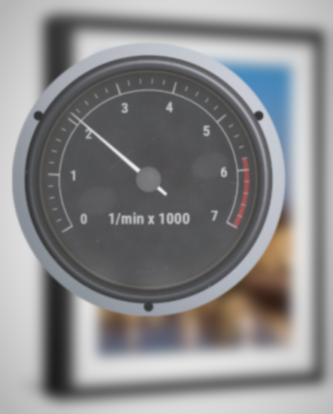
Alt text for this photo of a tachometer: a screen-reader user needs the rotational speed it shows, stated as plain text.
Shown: 2100 rpm
